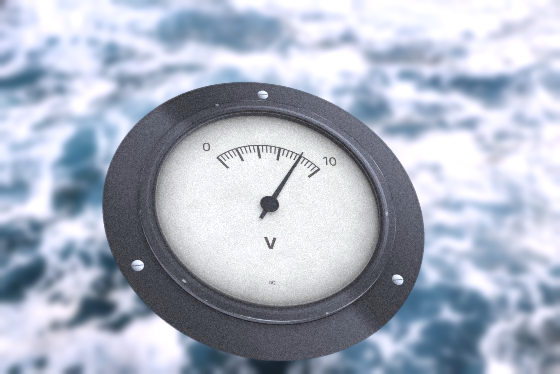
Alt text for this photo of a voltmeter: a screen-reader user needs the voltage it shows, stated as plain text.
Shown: 8 V
